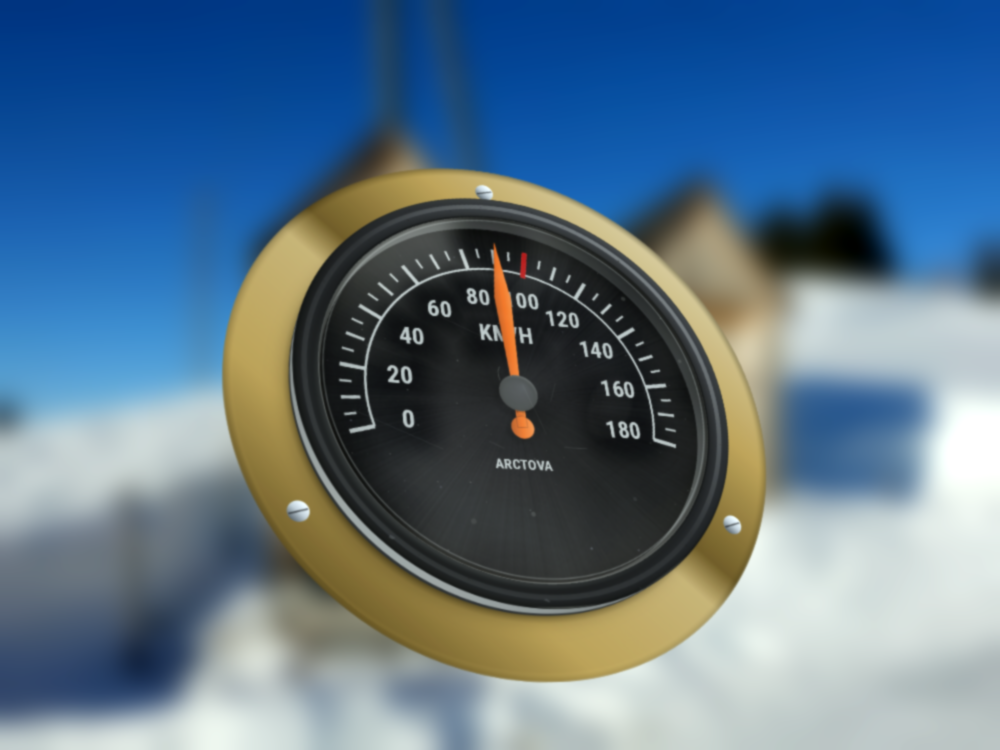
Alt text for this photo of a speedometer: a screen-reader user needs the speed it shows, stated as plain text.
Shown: 90 km/h
